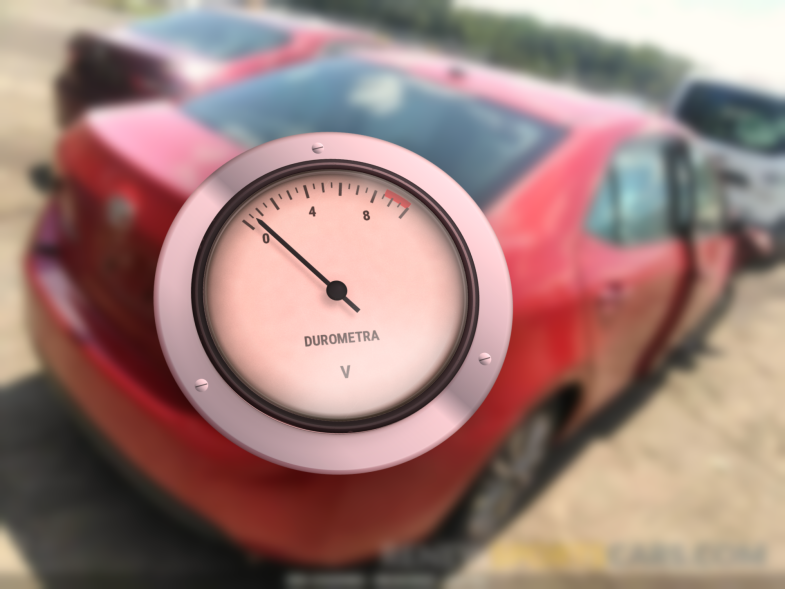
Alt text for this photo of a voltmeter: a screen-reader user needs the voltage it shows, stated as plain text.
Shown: 0.5 V
